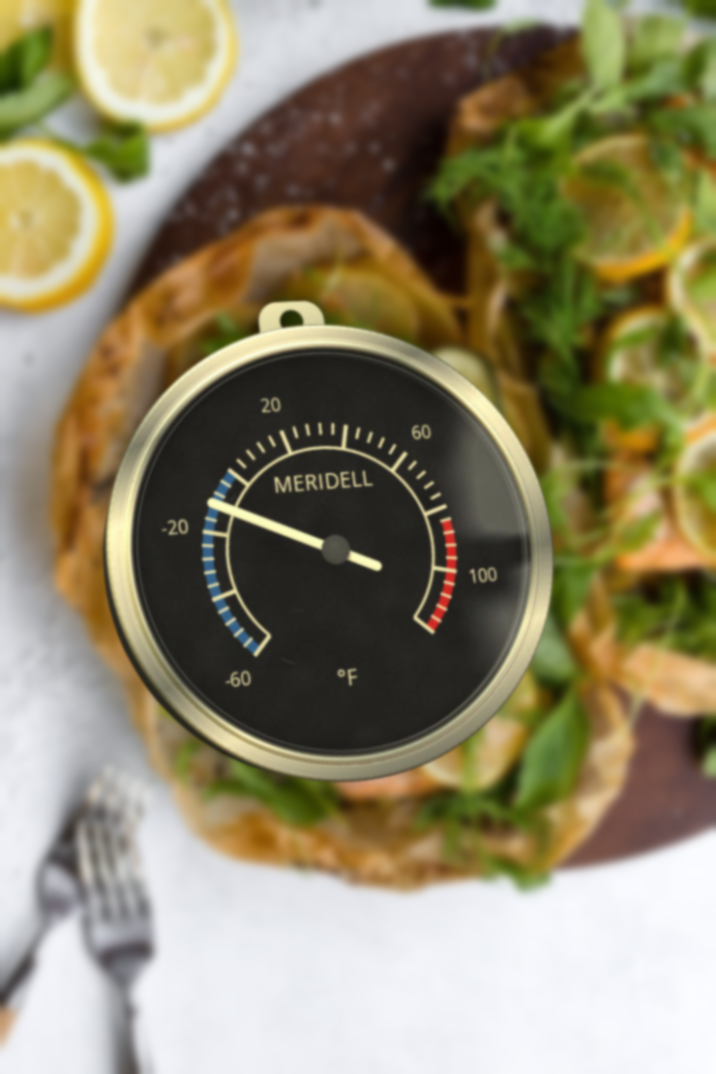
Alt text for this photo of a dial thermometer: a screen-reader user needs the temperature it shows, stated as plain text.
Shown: -12 °F
